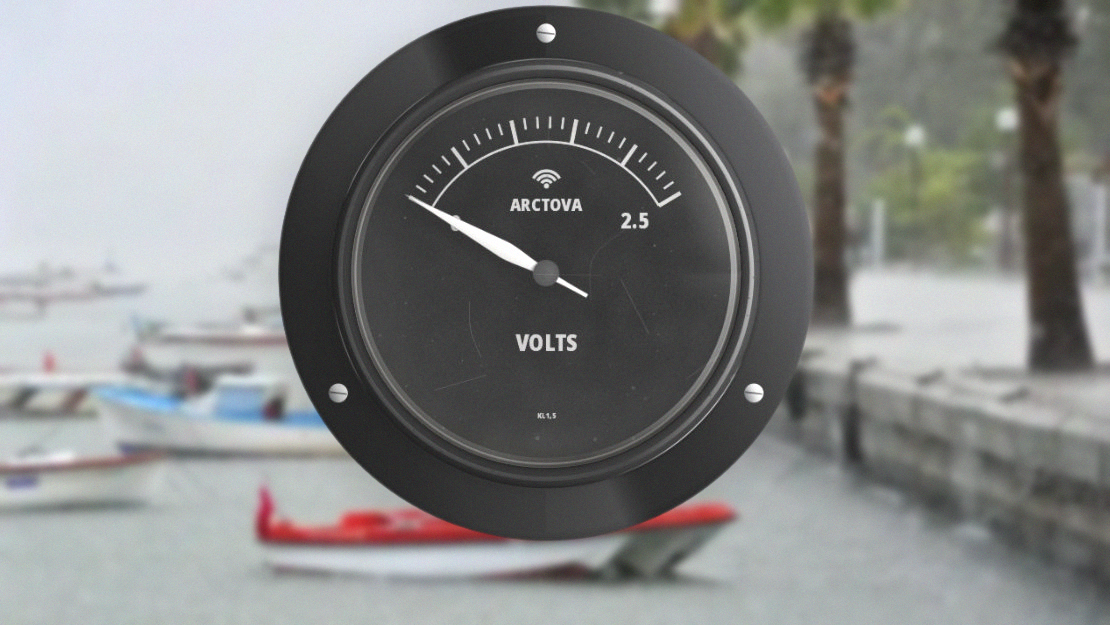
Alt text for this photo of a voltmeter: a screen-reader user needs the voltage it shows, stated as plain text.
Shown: 0 V
